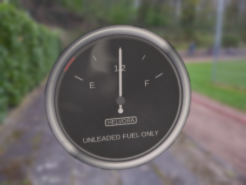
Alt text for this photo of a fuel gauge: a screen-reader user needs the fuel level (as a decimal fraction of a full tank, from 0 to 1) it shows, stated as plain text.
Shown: 0.5
